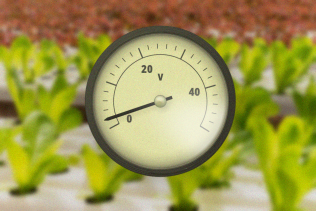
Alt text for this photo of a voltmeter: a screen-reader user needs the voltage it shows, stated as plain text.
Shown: 2 V
